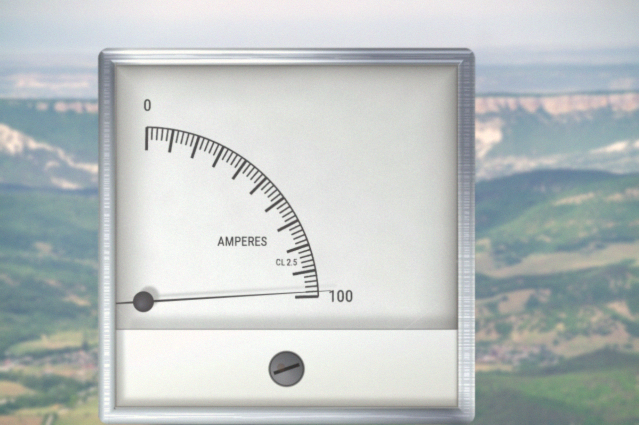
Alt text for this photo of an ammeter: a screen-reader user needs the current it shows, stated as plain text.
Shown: 98 A
